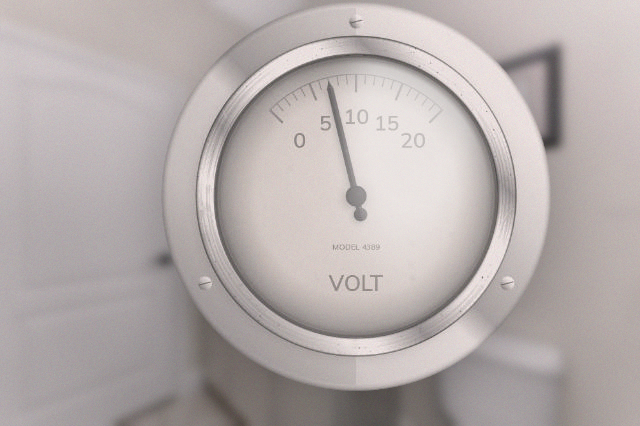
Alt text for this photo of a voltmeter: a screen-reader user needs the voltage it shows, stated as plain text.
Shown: 7 V
